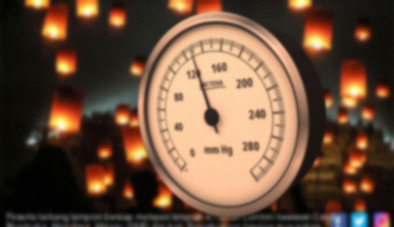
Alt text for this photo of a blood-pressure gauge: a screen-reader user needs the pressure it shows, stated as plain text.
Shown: 130 mmHg
